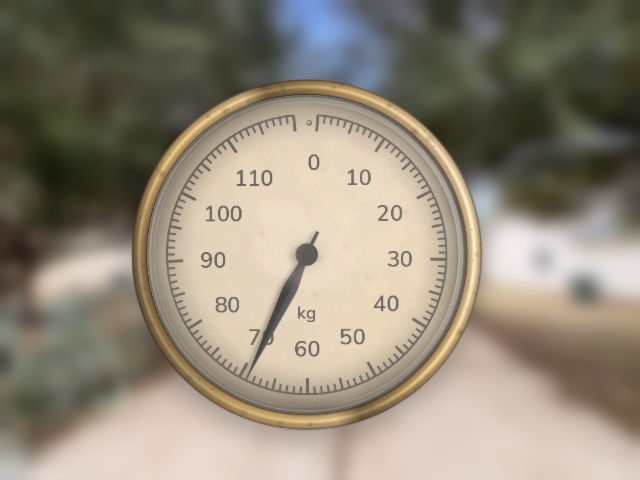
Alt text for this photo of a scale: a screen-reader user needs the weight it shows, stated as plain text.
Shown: 69 kg
